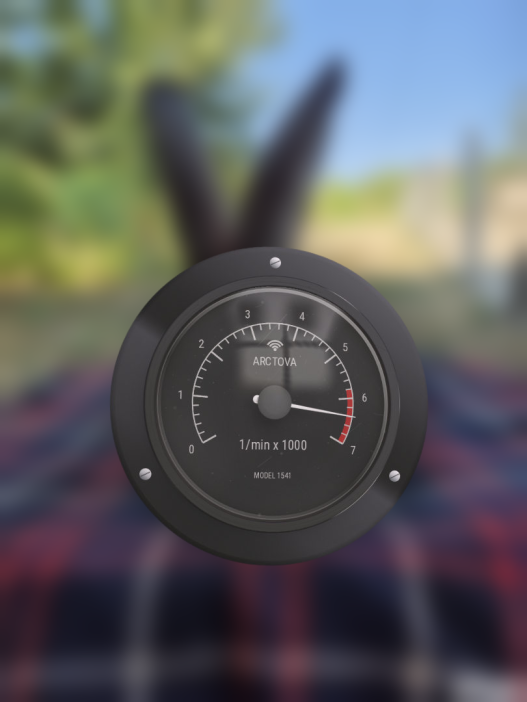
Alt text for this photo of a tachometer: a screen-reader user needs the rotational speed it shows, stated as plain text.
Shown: 6400 rpm
